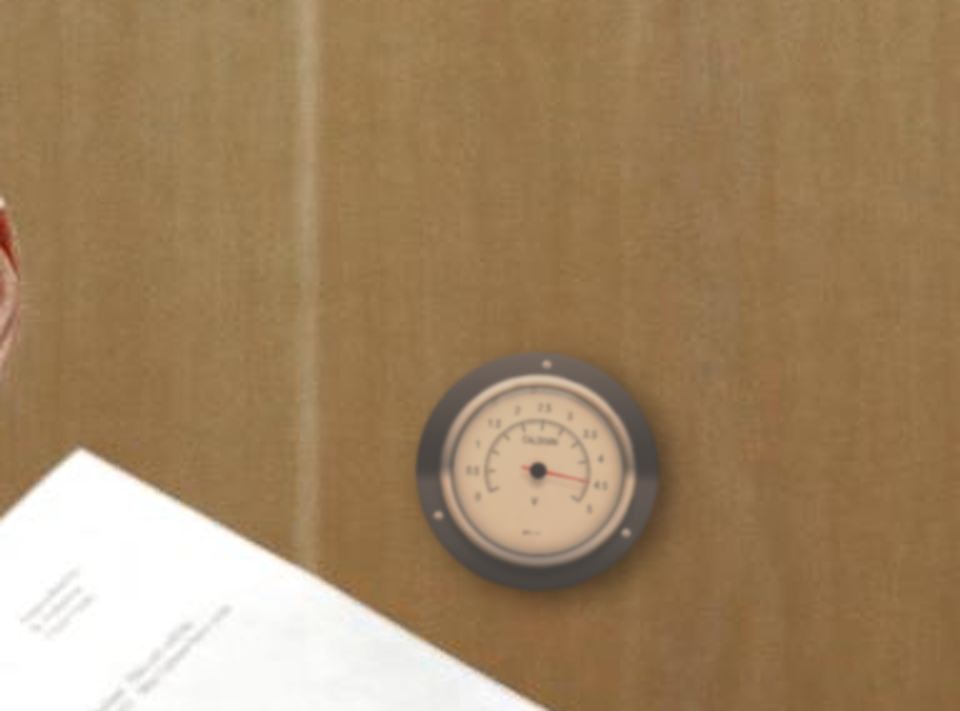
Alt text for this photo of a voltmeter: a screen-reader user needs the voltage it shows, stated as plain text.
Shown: 4.5 V
